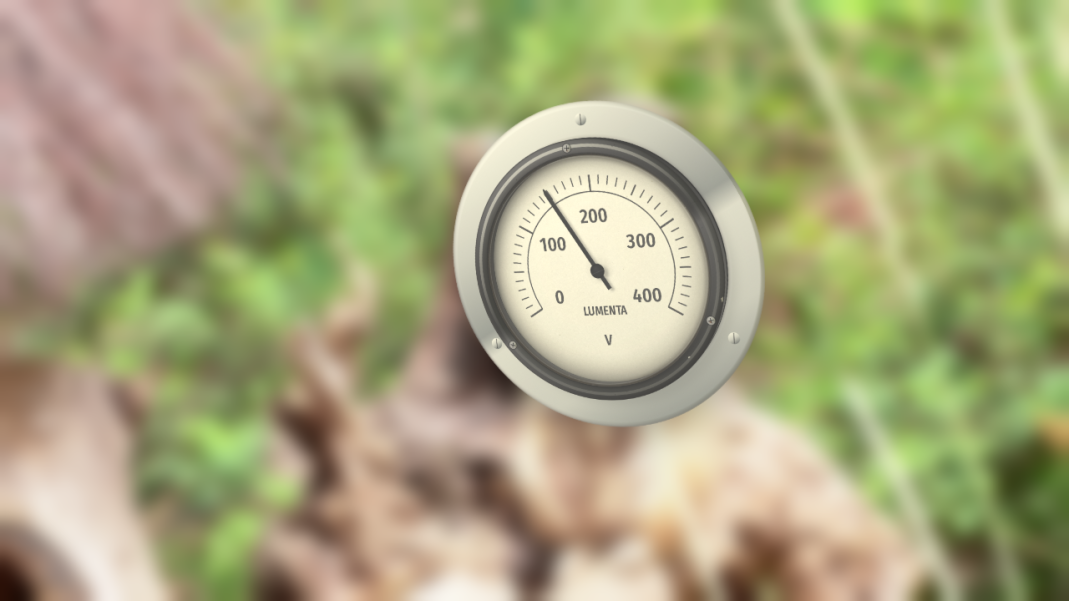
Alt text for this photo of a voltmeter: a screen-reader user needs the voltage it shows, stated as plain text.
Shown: 150 V
